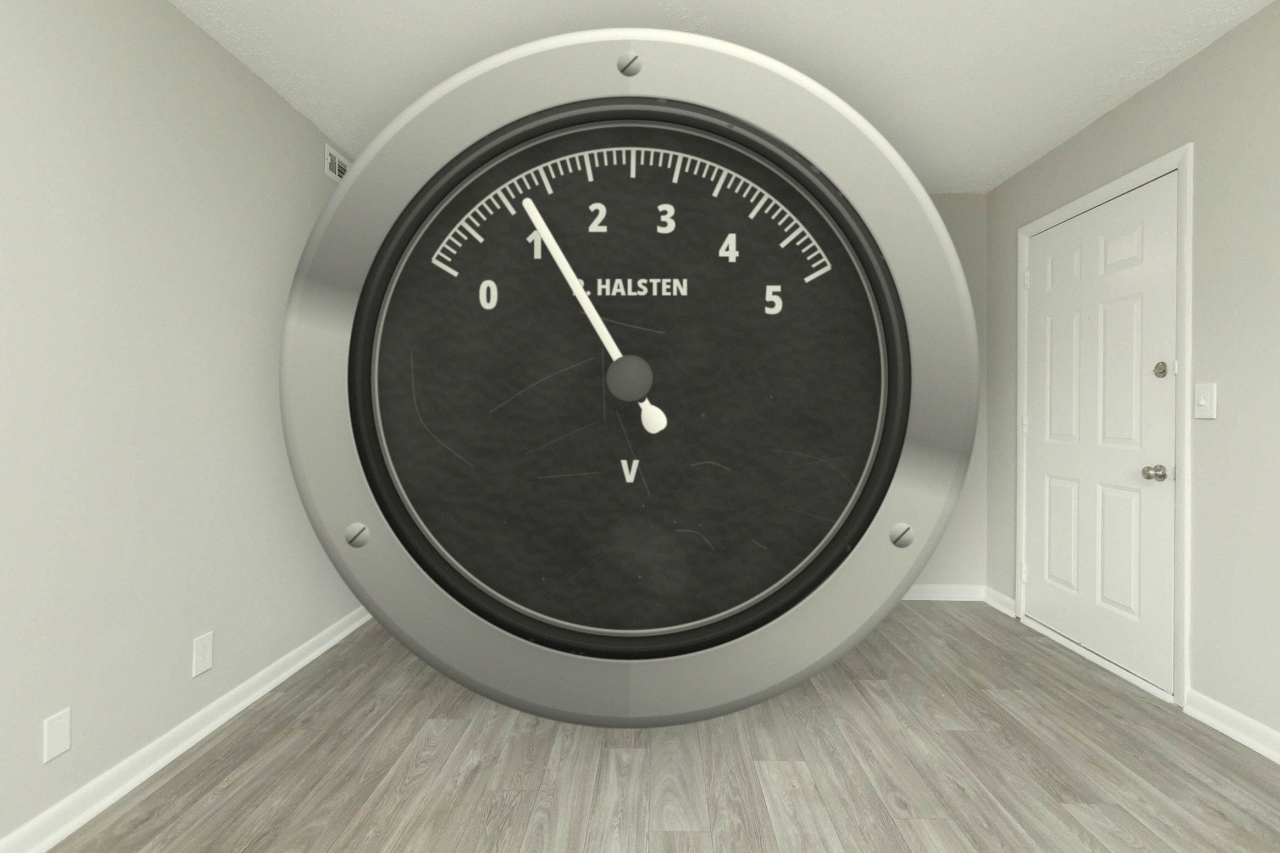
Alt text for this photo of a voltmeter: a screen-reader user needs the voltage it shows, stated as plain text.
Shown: 1.2 V
